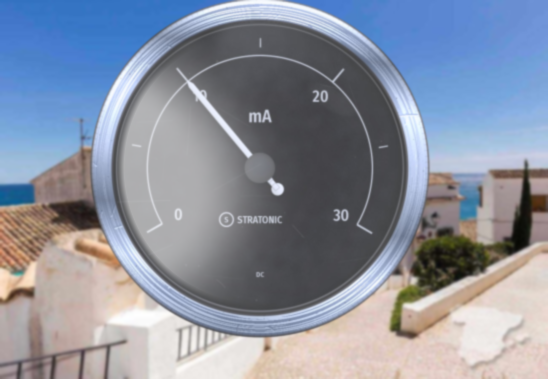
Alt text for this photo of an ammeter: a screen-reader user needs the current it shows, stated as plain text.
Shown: 10 mA
